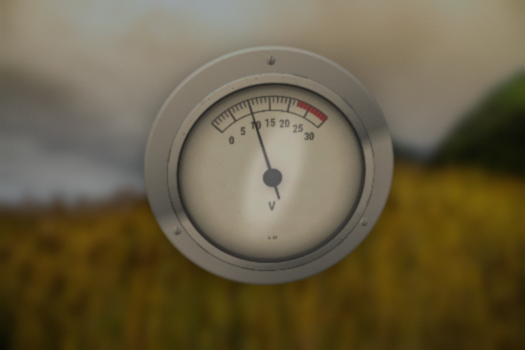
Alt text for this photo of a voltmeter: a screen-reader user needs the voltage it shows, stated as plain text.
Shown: 10 V
